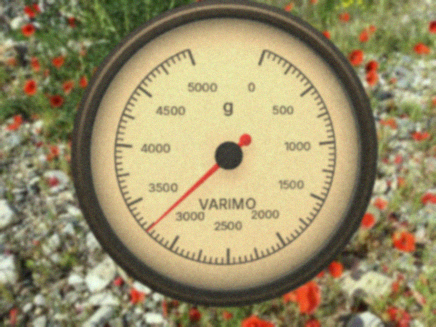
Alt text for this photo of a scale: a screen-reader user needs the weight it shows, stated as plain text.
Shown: 3250 g
